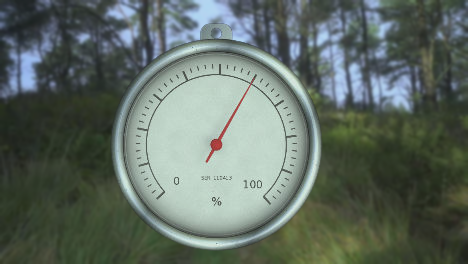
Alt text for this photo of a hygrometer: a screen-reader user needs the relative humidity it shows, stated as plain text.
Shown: 60 %
